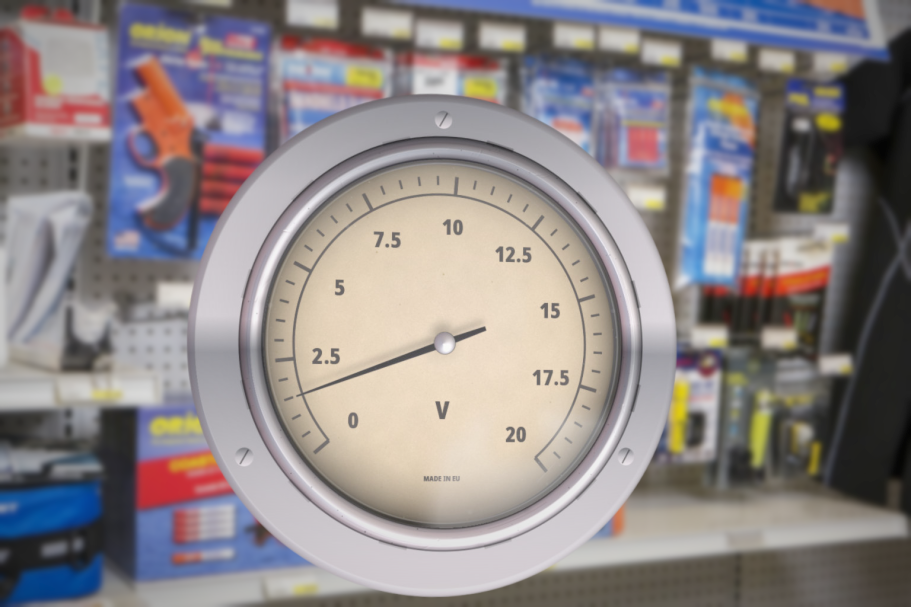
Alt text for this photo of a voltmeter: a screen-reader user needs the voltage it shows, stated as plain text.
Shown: 1.5 V
